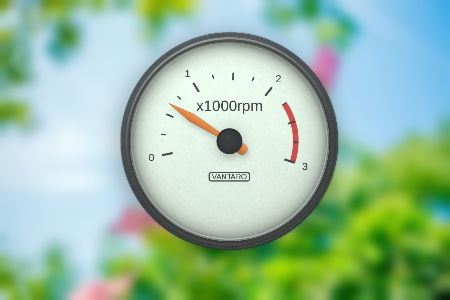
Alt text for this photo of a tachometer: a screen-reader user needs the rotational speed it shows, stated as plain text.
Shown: 625 rpm
